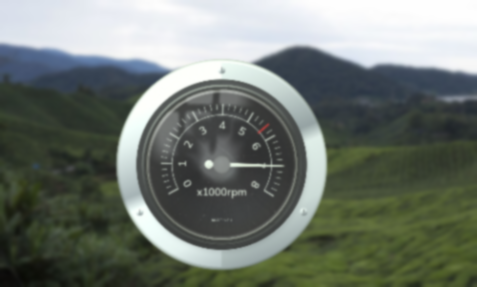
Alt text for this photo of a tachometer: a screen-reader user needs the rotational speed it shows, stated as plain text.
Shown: 7000 rpm
